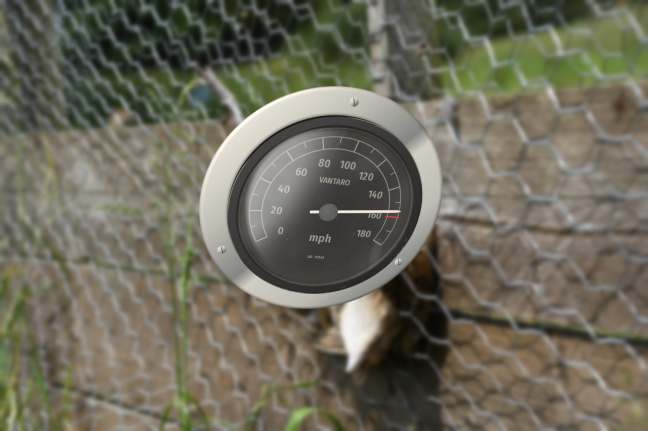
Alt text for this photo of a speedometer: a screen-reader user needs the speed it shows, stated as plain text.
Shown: 155 mph
